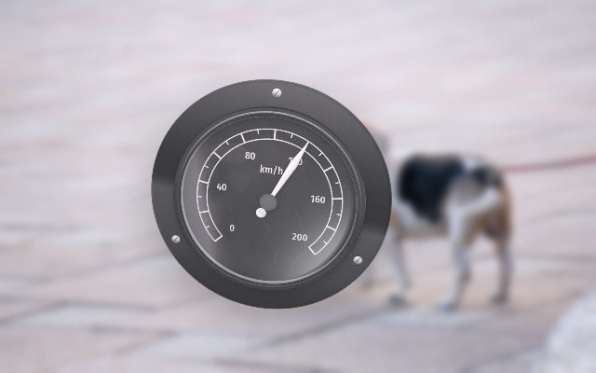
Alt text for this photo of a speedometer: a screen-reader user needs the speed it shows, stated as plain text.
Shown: 120 km/h
